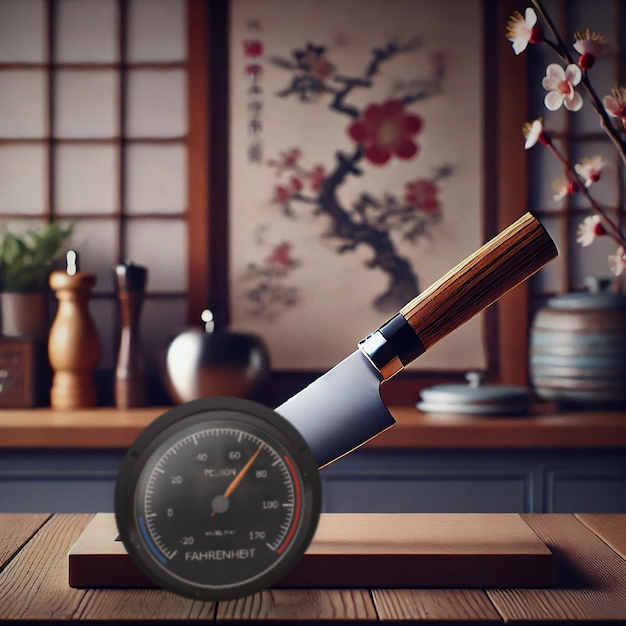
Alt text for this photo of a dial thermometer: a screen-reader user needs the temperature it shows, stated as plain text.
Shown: 70 °F
